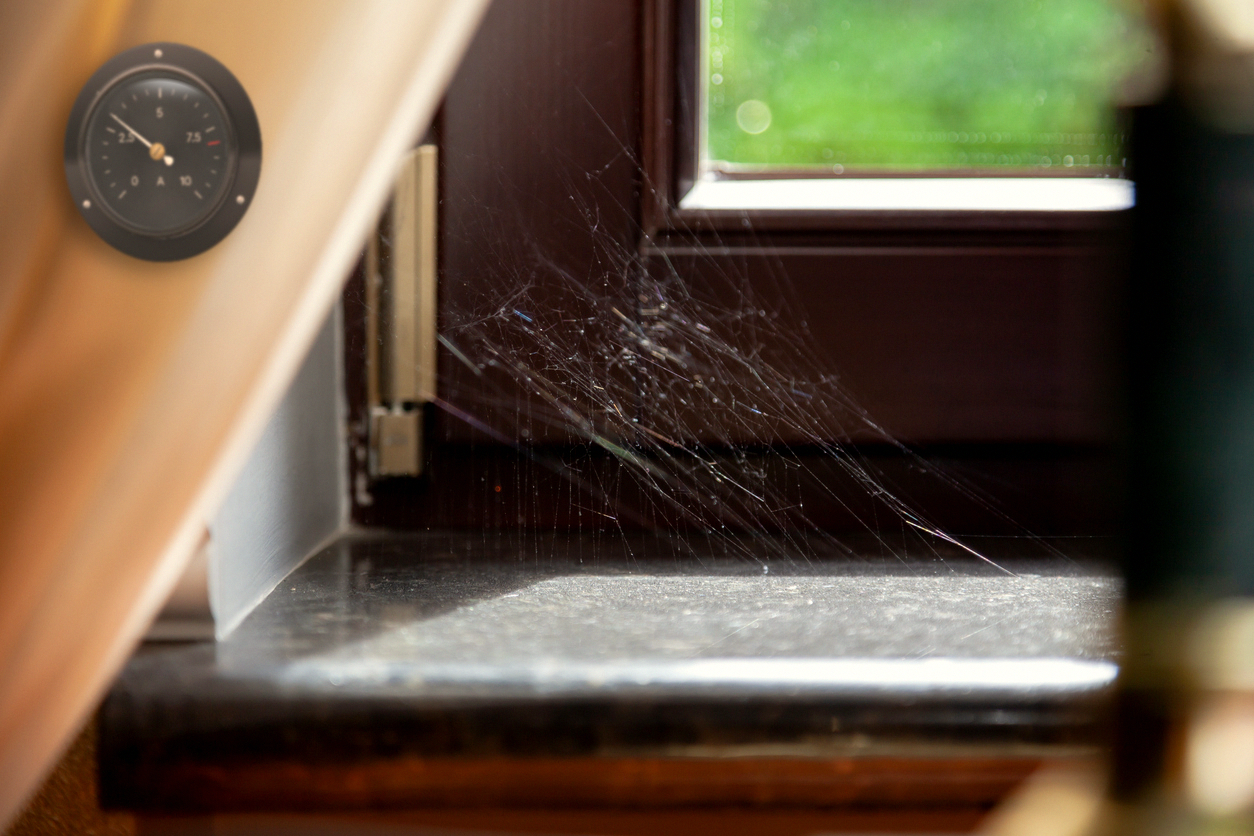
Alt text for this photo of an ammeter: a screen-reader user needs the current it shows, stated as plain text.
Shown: 3 A
